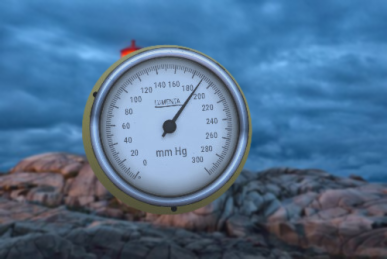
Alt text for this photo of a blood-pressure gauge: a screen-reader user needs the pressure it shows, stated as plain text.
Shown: 190 mmHg
